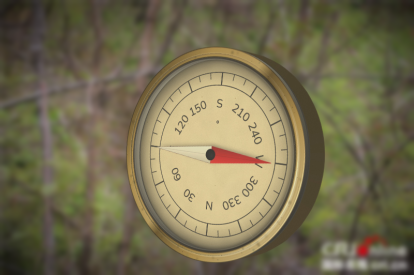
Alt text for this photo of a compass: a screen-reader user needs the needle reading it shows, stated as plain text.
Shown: 270 °
